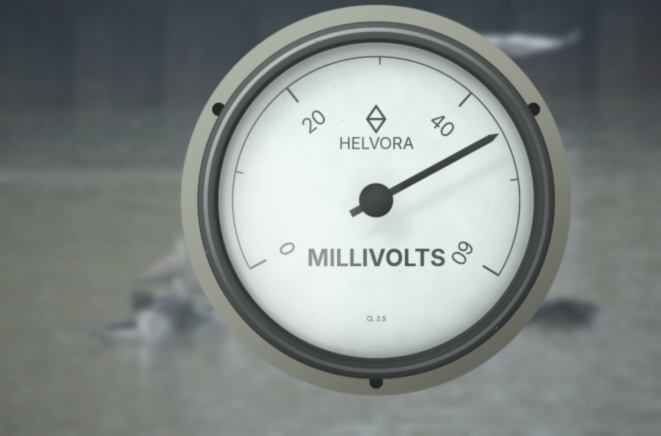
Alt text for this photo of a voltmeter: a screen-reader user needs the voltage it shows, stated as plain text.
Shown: 45 mV
